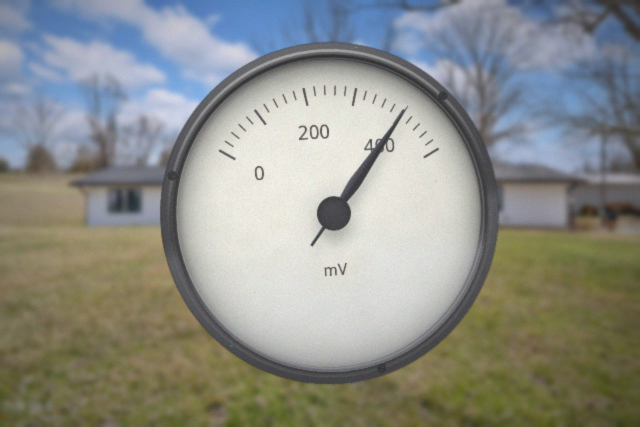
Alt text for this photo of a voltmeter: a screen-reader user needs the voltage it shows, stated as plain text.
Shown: 400 mV
